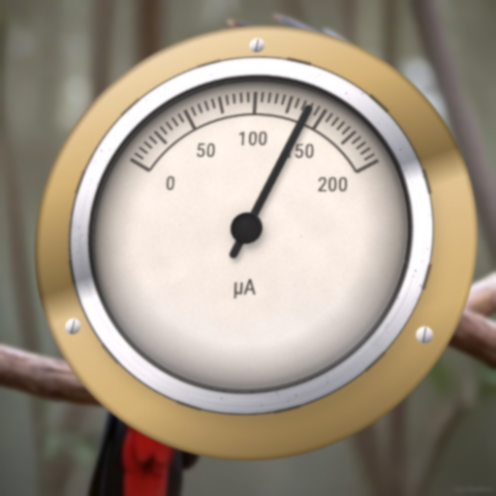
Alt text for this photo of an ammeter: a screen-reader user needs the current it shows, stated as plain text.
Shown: 140 µA
